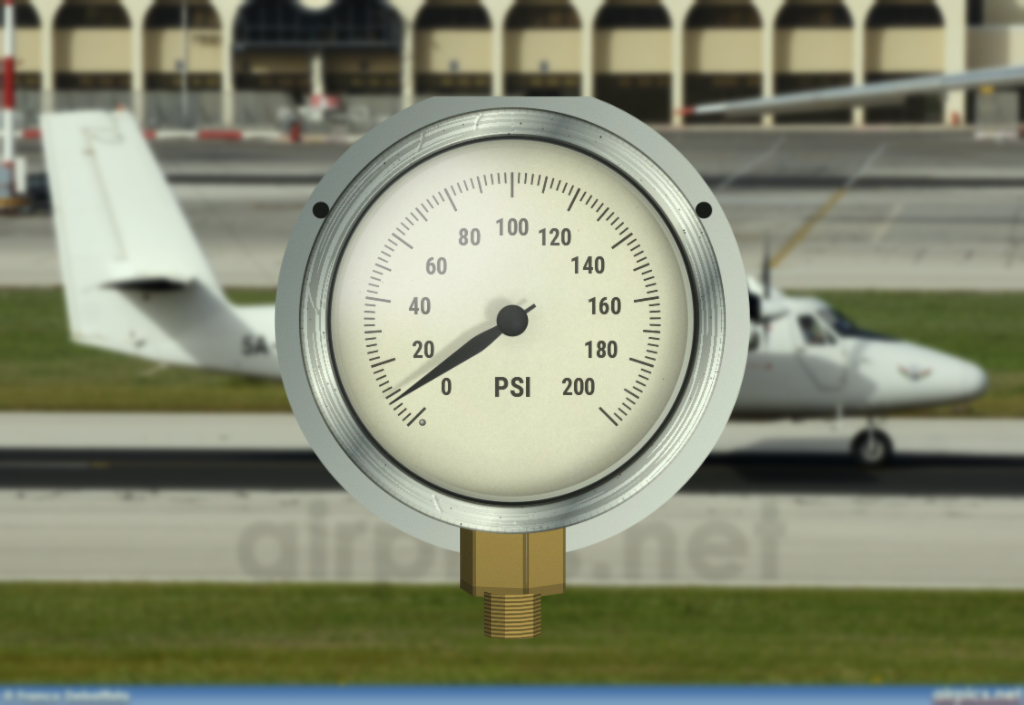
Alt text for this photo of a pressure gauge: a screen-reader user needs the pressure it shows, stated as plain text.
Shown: 8 psi
